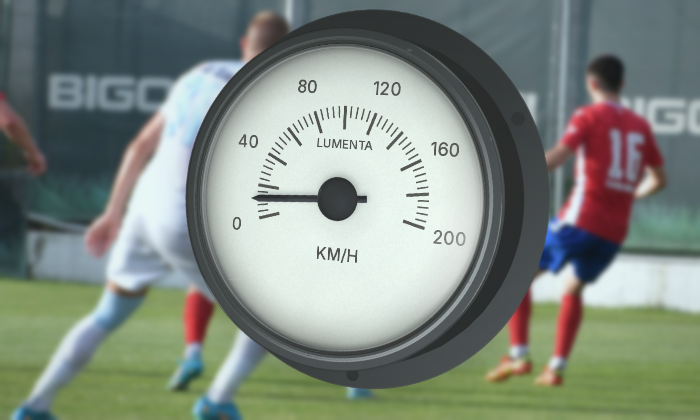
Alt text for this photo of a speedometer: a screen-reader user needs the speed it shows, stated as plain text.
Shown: 12 km/h
